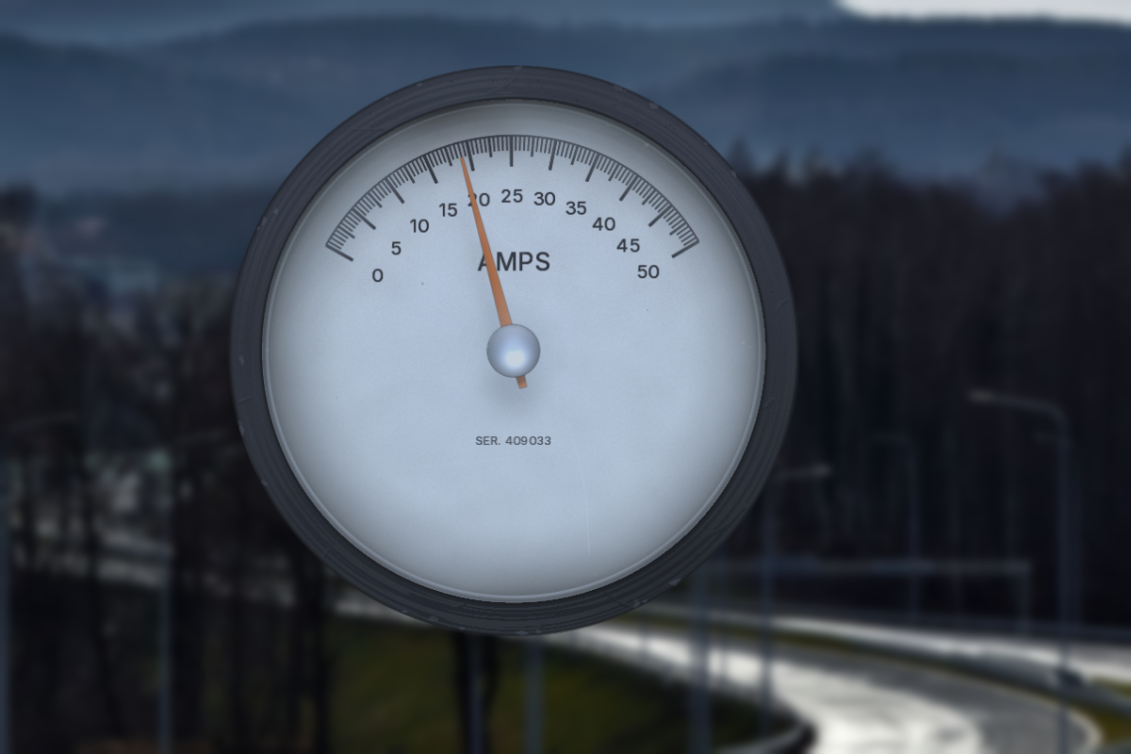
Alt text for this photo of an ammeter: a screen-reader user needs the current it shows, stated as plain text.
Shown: 19 A
